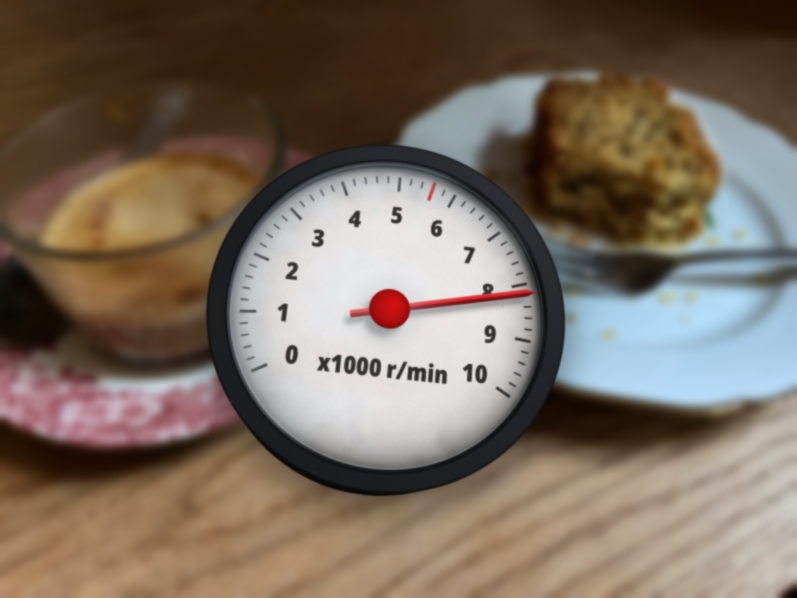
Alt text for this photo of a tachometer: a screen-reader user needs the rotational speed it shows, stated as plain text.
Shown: 8200 rpm
